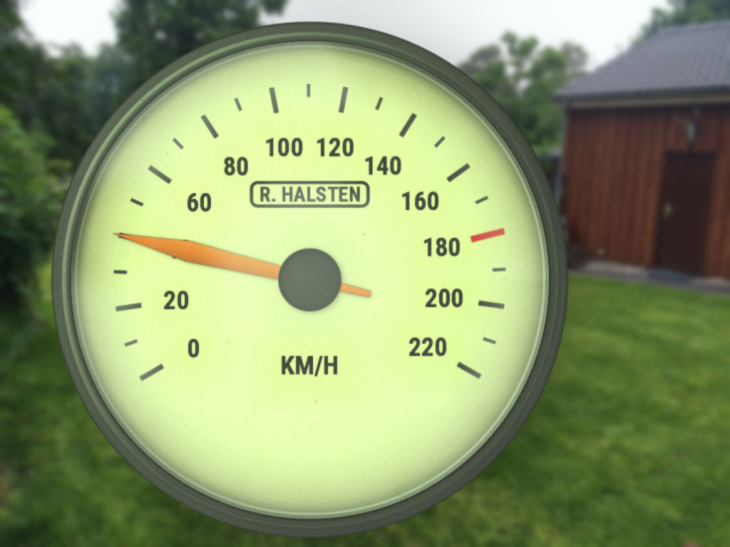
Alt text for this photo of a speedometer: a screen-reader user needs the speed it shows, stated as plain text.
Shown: 40 km/h
